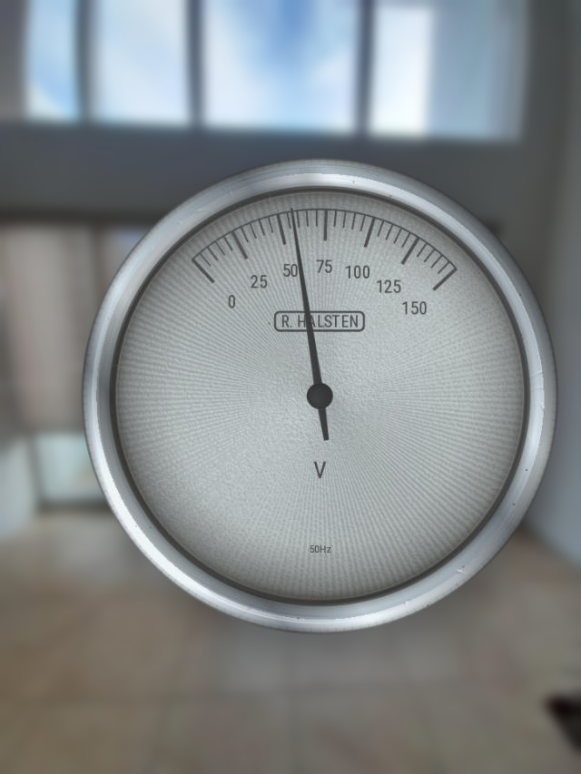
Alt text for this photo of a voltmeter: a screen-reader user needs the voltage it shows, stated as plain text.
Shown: 57.5 V
